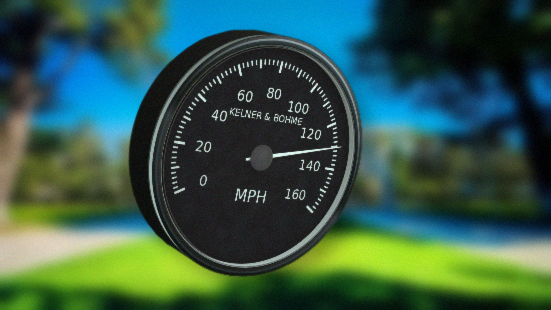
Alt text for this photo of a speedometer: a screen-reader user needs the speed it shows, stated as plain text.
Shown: 130 mph
